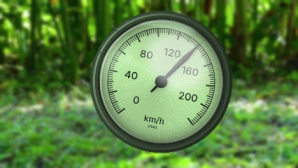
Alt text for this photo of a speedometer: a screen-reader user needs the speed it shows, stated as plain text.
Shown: 140 km/h
